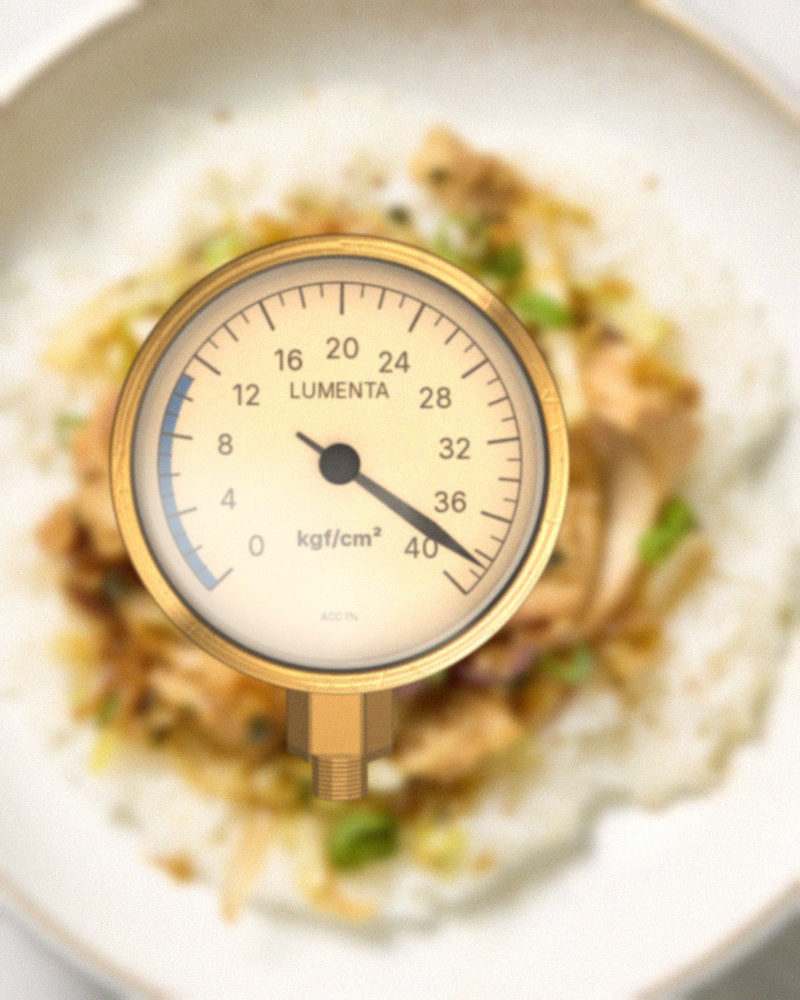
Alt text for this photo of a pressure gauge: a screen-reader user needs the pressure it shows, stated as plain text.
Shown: 38.5 kg/cm²
